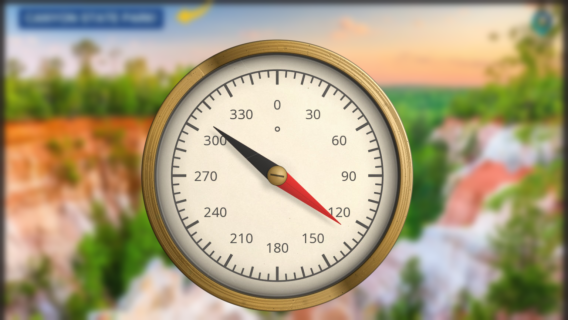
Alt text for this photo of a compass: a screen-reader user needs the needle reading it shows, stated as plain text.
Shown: 127.5 °
